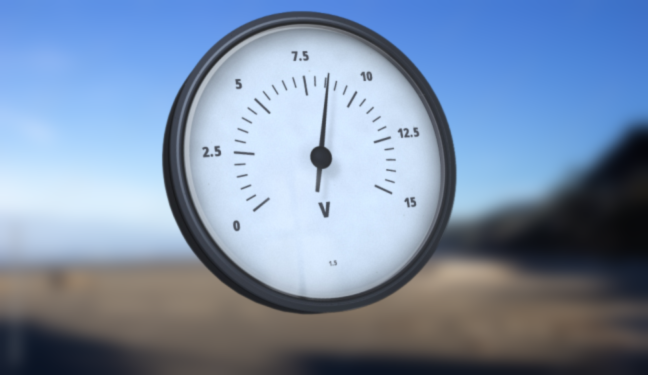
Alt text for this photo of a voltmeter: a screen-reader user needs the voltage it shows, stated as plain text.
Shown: 8.5 V
